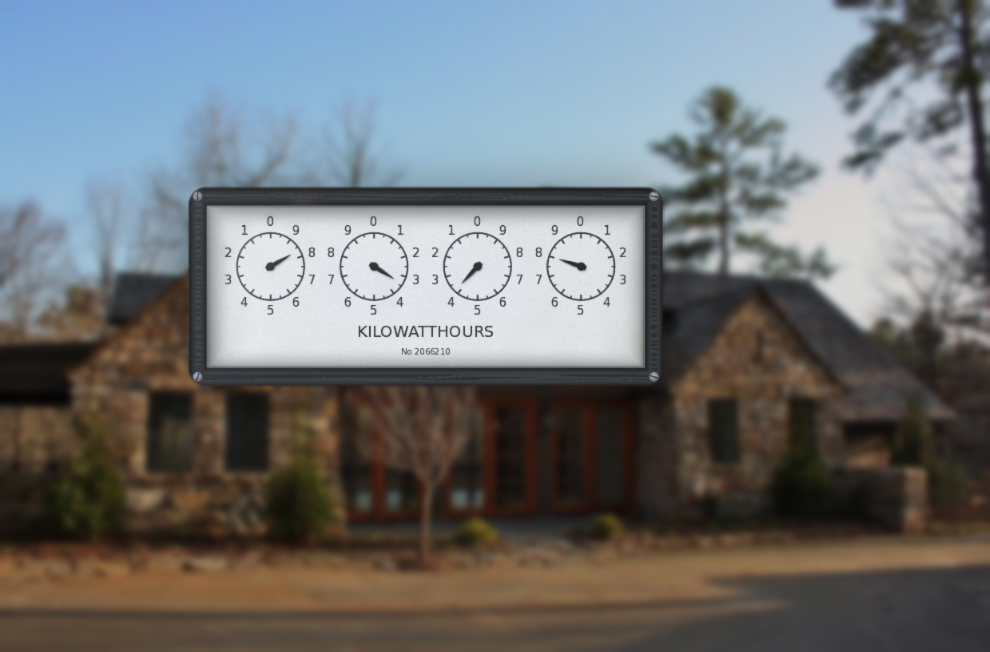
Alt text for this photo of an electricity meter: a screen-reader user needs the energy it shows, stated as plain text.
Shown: 8338 kWh
